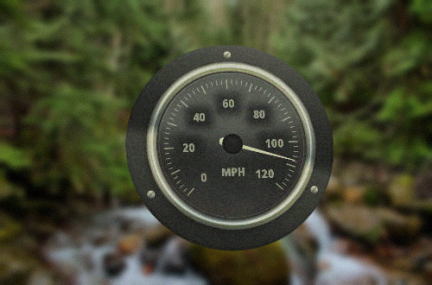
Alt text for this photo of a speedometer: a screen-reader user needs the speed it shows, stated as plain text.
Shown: 108 mph
